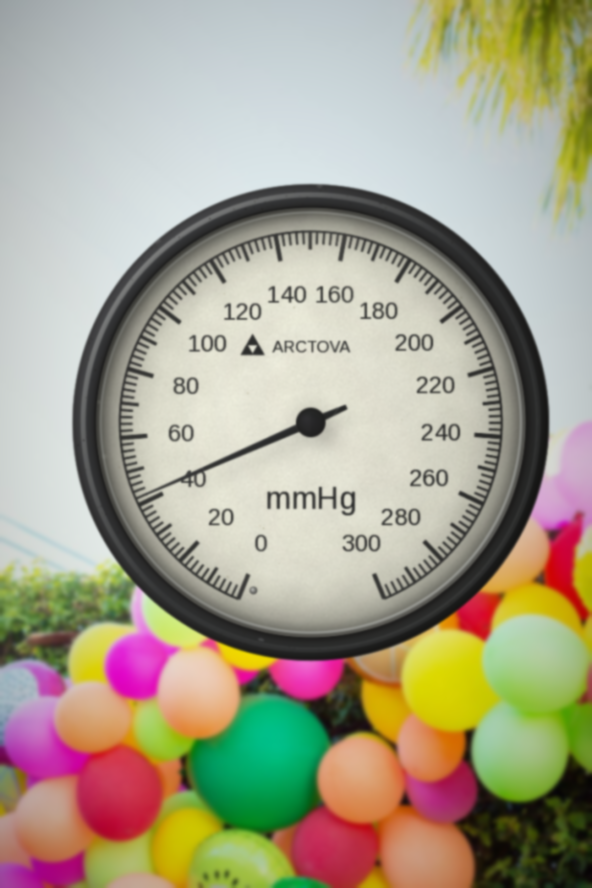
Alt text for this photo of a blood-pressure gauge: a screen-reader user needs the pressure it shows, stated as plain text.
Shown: 42 mmHg
